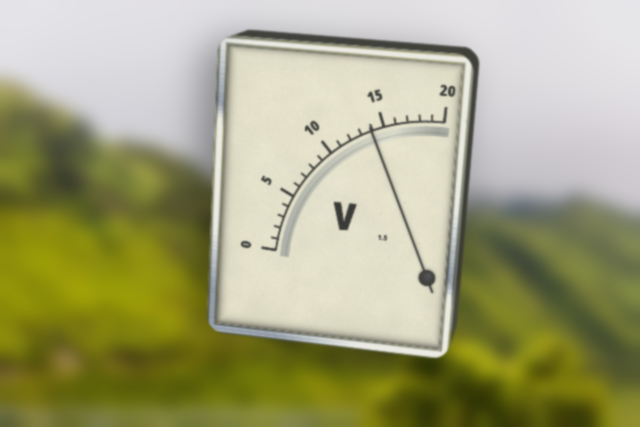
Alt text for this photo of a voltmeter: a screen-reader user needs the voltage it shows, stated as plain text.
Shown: 14 V
